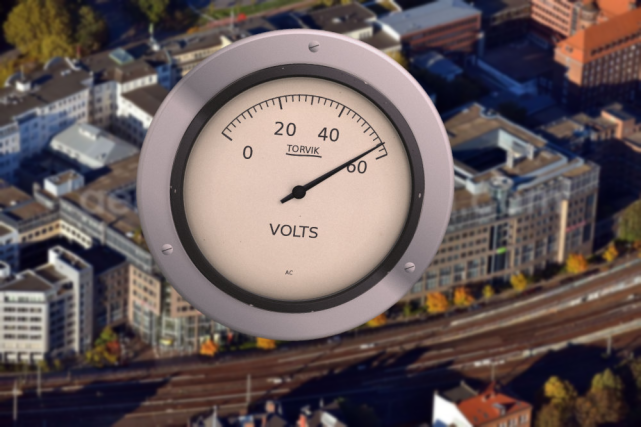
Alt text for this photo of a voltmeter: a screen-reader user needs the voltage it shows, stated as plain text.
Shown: 56 V
